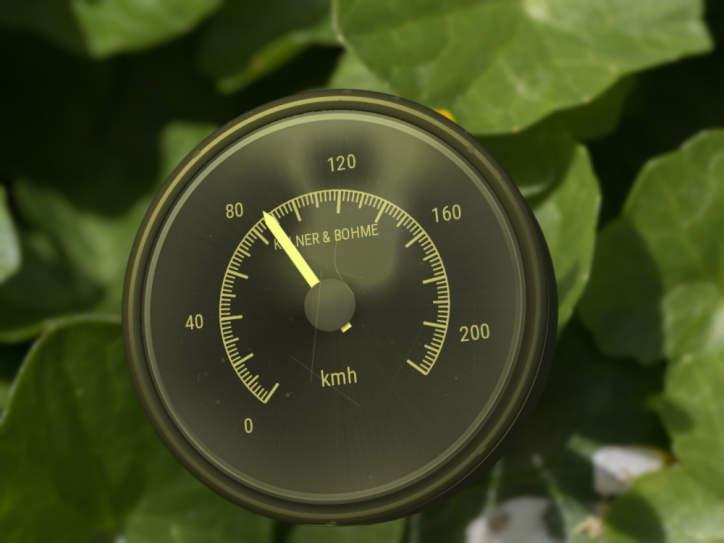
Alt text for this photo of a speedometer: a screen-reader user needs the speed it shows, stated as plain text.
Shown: 88 km/h
